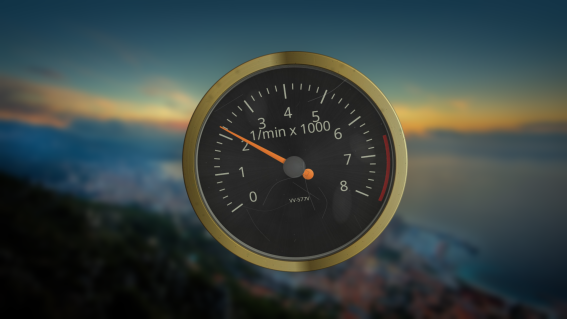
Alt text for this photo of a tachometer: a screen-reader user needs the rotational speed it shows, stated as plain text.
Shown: 2200 rpm
